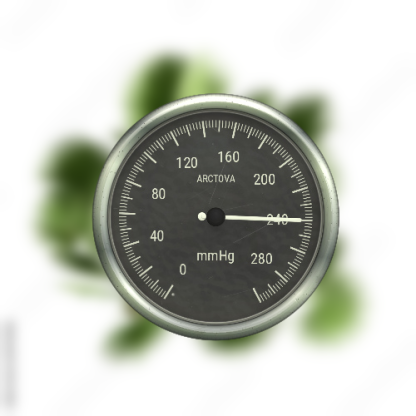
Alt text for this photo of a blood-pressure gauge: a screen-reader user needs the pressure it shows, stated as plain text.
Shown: 240 mmHg
